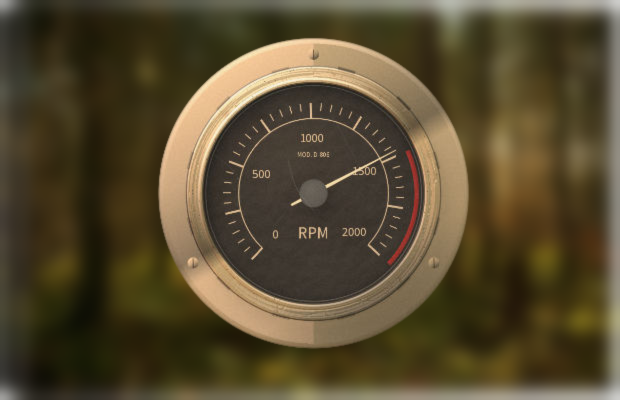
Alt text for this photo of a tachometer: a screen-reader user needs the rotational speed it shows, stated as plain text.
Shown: 1475 rpm
